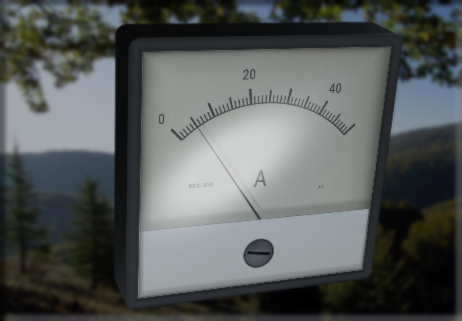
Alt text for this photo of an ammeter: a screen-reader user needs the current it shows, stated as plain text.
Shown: 5 A
